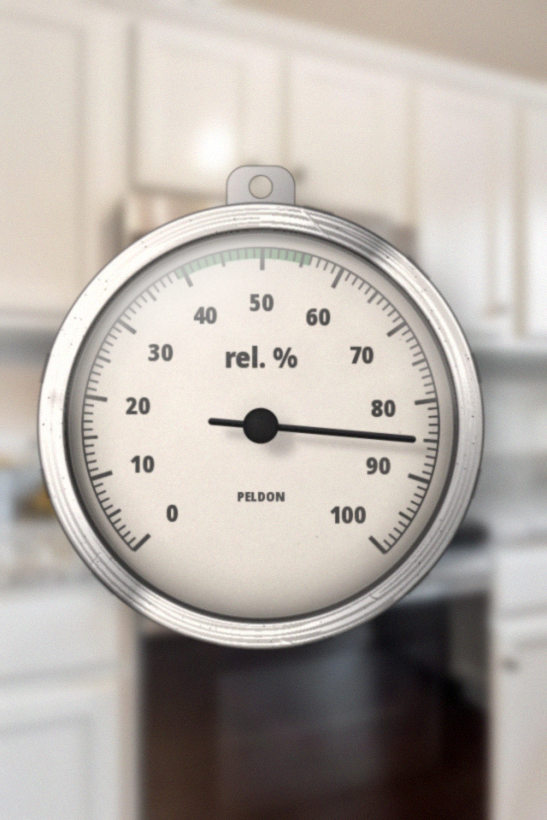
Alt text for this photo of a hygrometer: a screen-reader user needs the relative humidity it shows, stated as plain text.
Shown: 85 %
